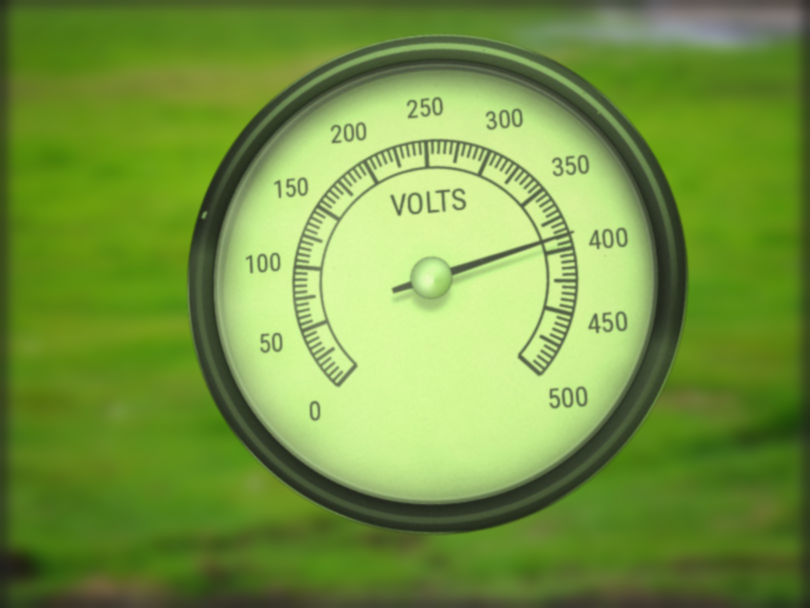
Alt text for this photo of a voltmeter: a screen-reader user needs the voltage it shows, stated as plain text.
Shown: 390 V
